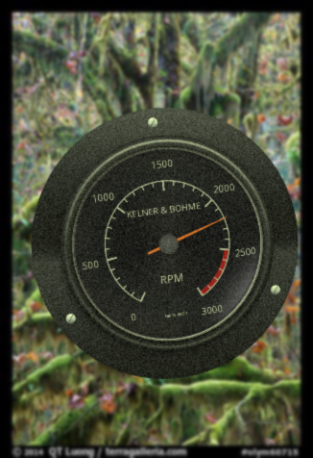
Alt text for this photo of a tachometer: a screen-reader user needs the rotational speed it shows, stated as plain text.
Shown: 2200 rpm
